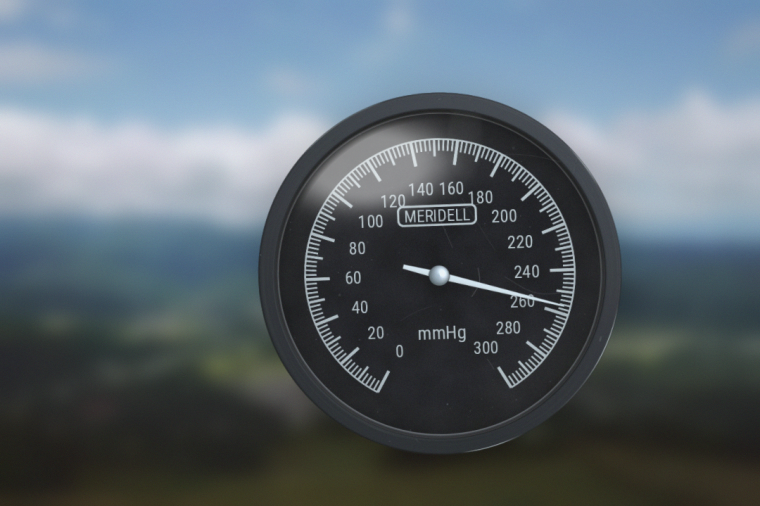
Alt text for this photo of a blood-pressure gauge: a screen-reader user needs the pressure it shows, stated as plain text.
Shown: 256 mmHg
